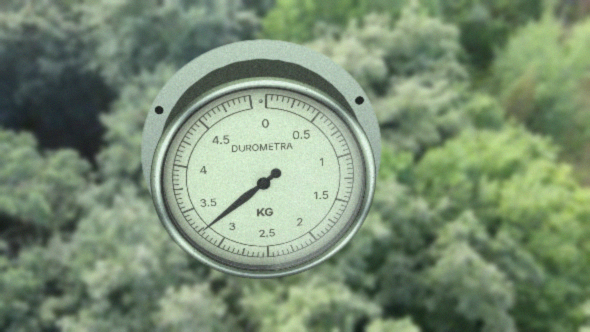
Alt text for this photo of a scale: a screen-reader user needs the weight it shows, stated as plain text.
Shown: 3.25 kg
